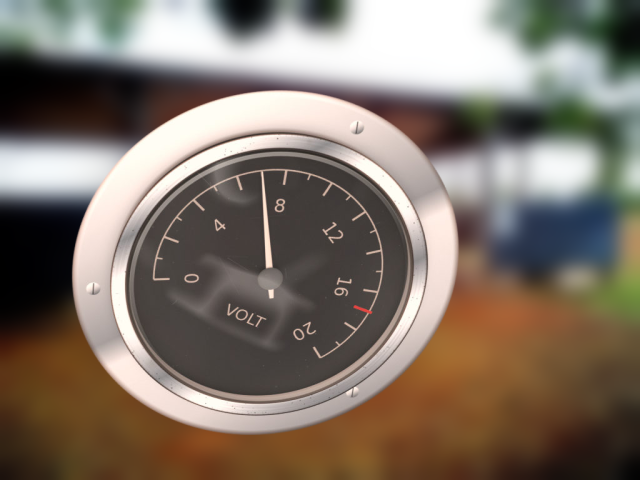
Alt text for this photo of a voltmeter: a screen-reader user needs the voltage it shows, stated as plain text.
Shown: 7 V
